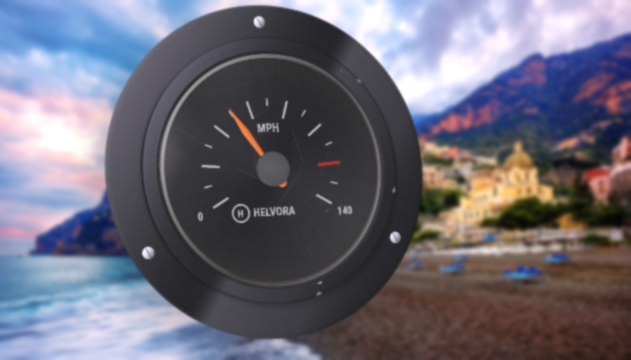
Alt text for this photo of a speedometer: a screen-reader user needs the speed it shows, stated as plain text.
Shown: 50 mph
